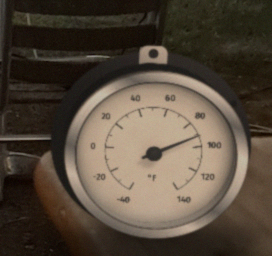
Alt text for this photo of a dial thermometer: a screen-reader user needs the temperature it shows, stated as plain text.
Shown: 90 °F
